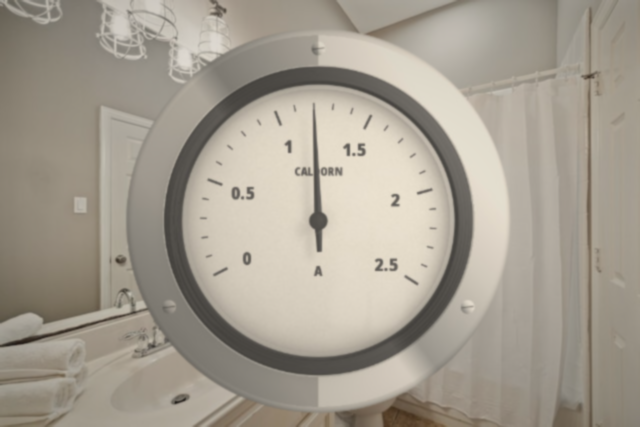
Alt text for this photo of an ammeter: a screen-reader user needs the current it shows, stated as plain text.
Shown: 1.2 A
